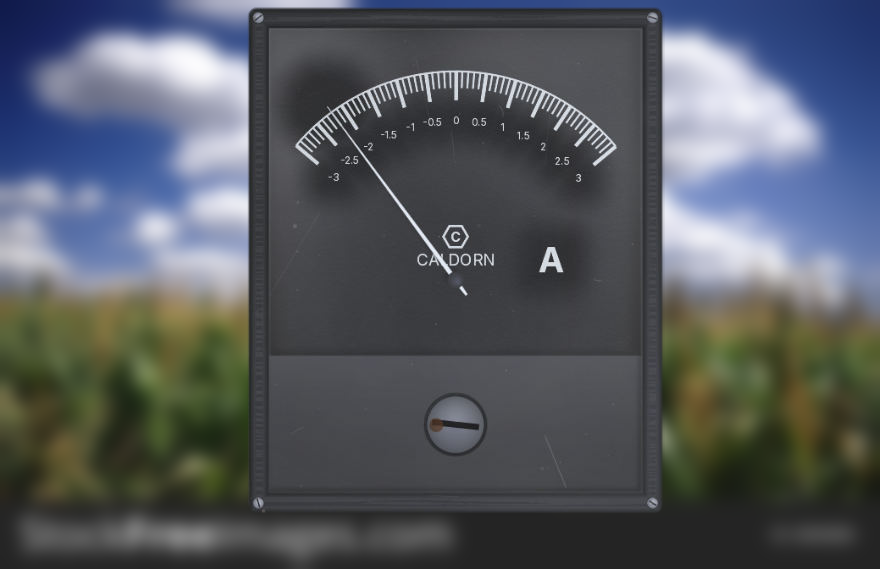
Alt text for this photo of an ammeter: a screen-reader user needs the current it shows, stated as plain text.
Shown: -2.2 A
